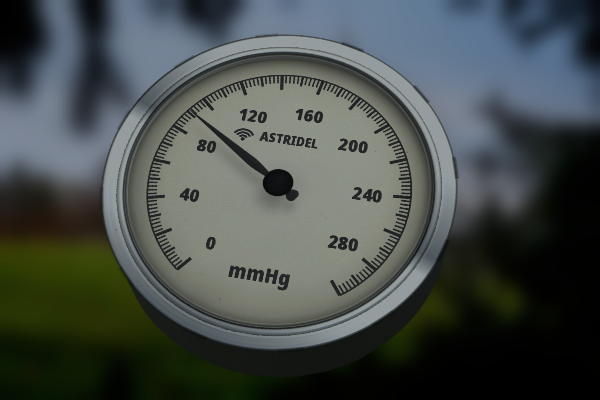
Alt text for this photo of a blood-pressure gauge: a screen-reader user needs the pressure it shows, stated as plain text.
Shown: 90 mmHg
